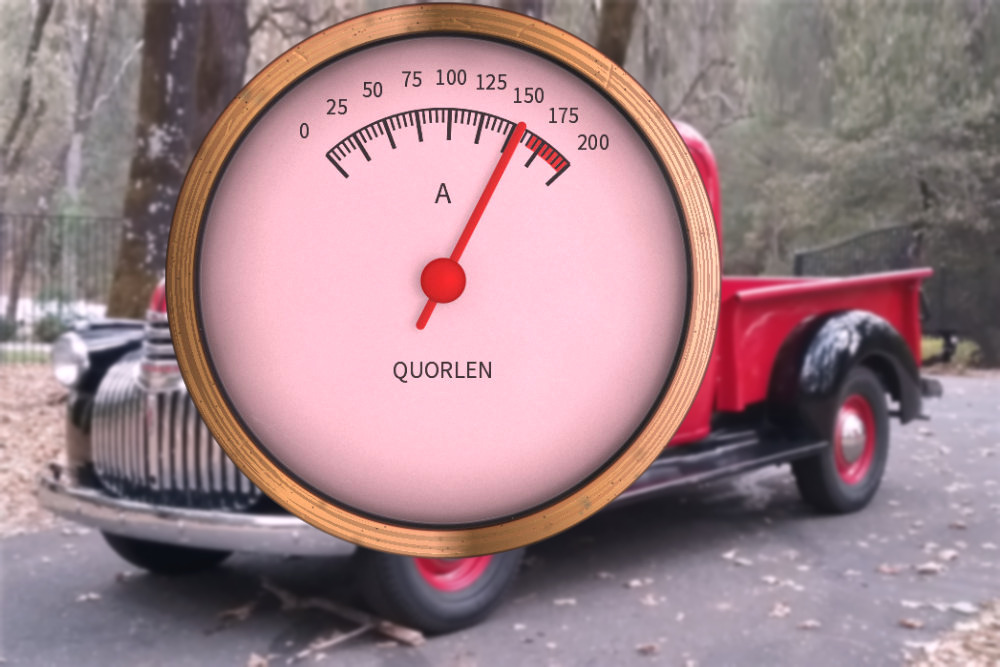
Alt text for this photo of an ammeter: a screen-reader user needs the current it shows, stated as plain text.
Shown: 155 A
